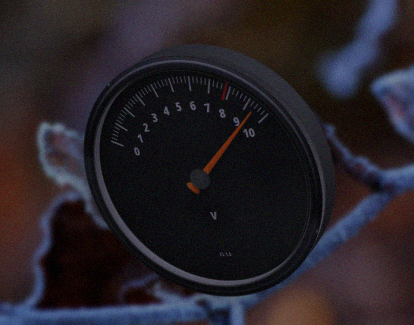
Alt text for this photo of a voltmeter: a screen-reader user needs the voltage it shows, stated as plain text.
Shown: 9.4 V
